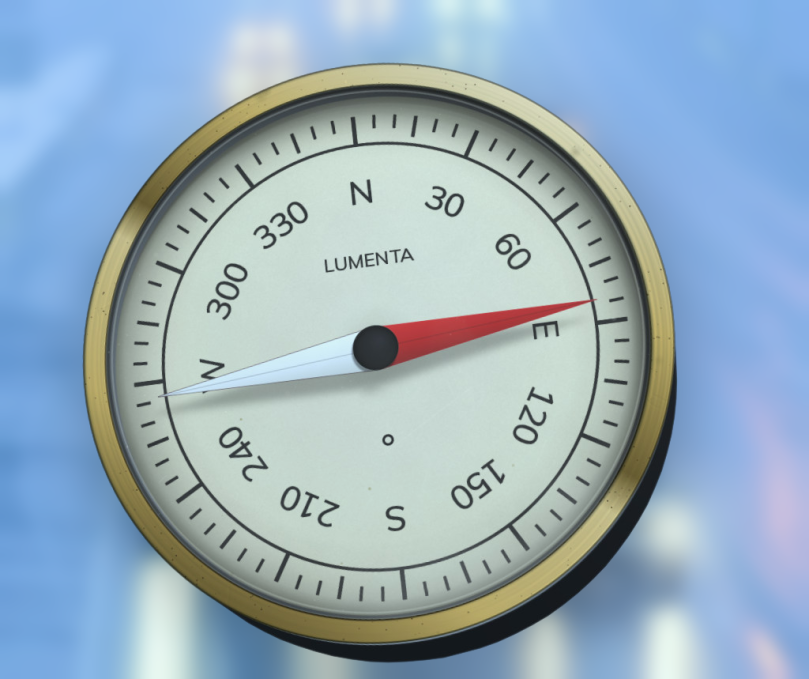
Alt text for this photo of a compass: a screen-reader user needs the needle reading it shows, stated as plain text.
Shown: 85 °
